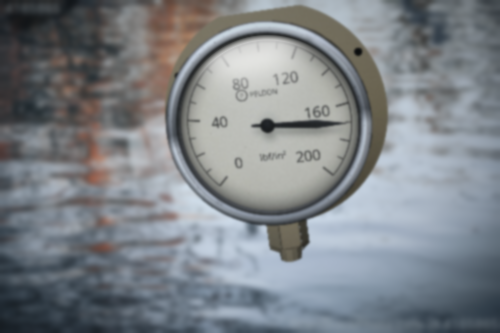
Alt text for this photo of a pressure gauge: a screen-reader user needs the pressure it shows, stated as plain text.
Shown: 170 psi
